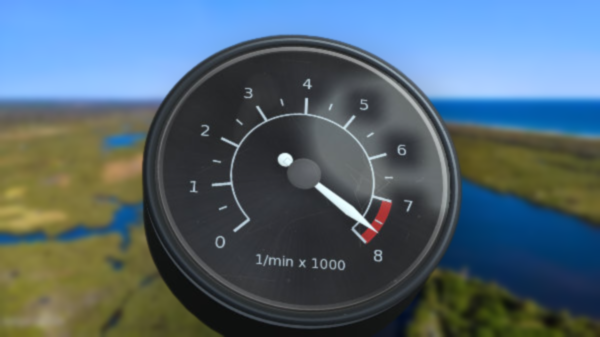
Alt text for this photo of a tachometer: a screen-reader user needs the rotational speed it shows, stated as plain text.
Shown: 7750 rpm
